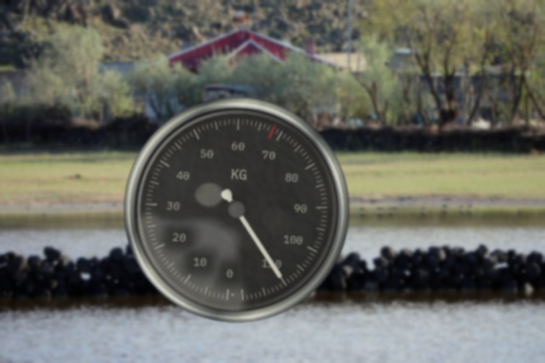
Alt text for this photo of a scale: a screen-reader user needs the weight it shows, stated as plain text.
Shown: 110 kg
